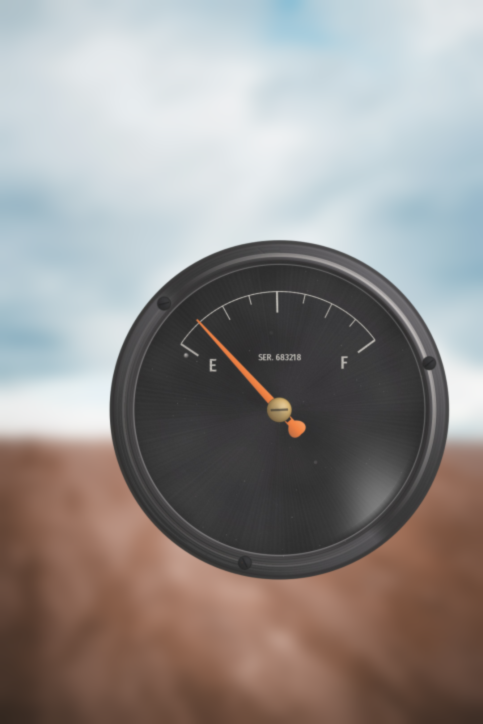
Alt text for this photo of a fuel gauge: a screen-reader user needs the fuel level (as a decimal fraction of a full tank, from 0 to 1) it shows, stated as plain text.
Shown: 0.125
